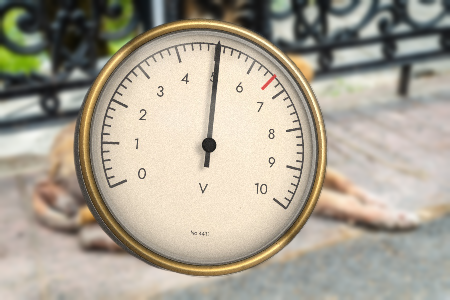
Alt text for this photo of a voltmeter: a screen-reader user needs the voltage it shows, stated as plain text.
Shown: 5 V
